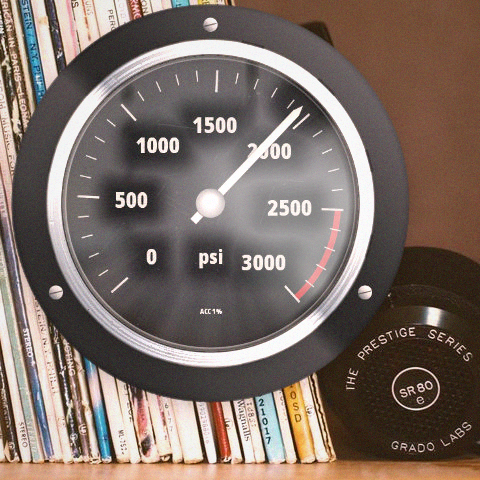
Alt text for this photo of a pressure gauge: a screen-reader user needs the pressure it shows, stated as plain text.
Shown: 1950 psi
